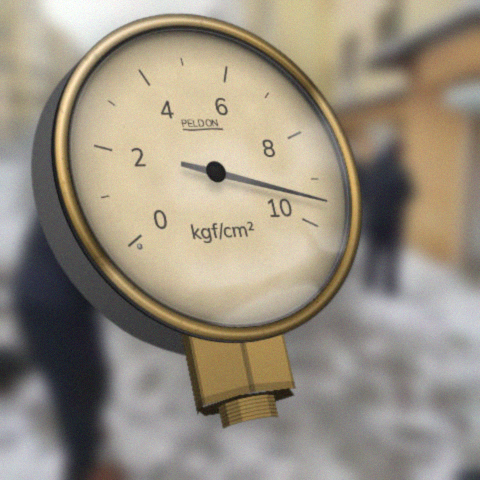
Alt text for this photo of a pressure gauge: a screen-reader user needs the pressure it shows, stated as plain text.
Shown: 9.5 kg/cm²
